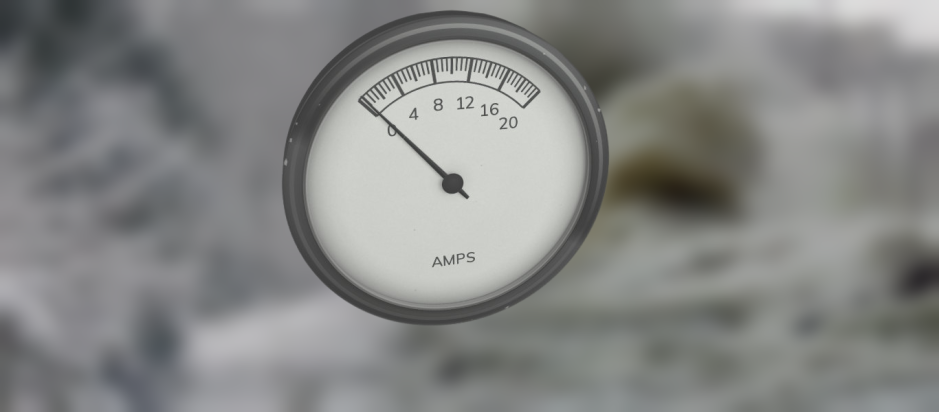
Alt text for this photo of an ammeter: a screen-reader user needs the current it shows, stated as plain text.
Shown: 0.5 A
